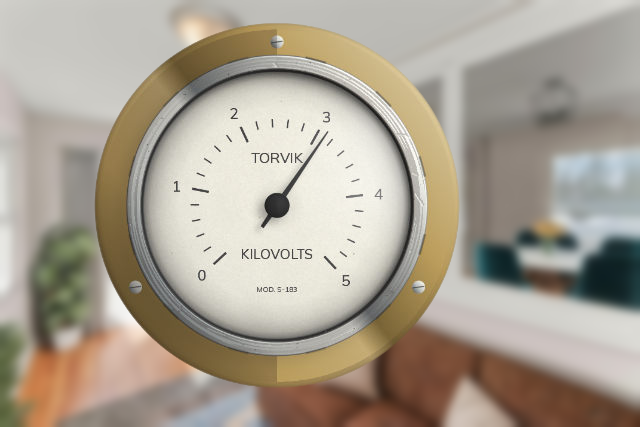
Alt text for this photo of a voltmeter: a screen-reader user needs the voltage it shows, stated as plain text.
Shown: 3.1 kV
